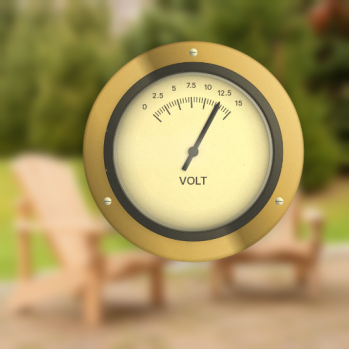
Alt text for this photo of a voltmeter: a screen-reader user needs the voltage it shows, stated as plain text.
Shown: 12.5 V
